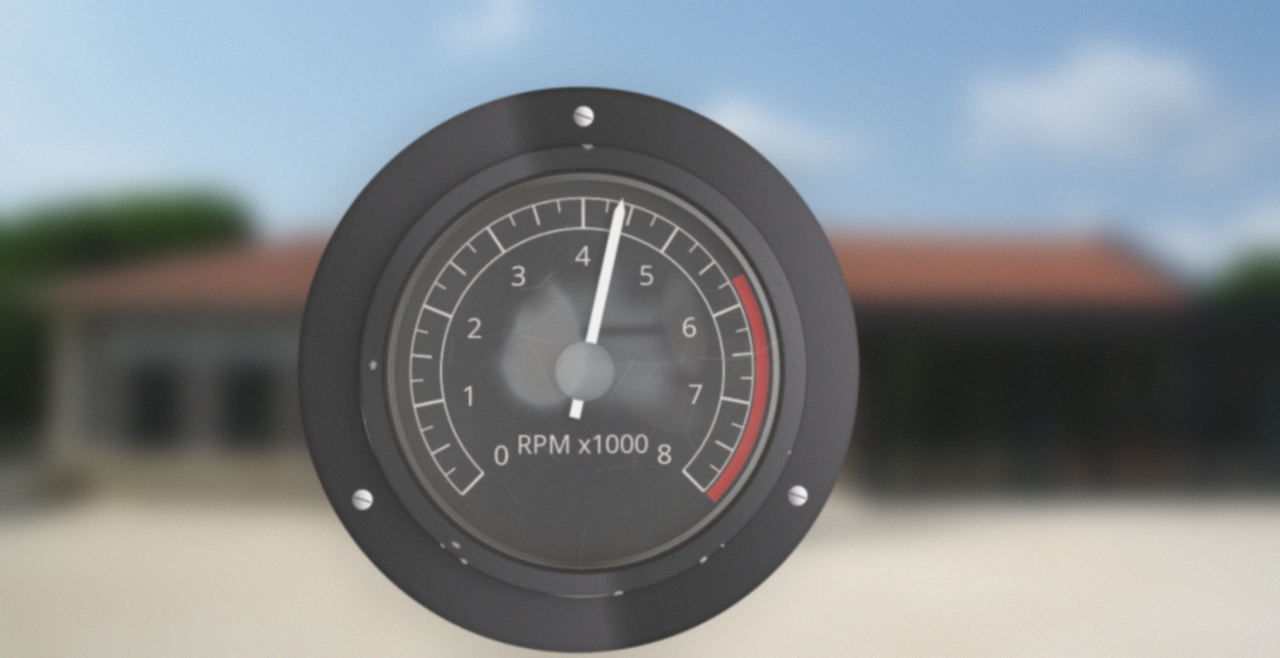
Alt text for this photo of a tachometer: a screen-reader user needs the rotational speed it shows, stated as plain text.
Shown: 4375 rpm
